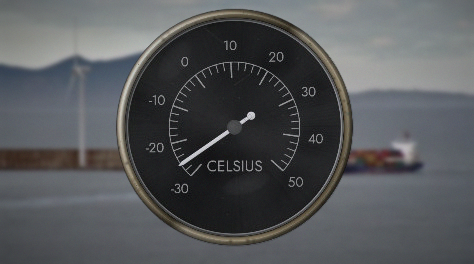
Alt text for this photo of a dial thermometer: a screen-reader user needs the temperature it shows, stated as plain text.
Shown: -26 °C
